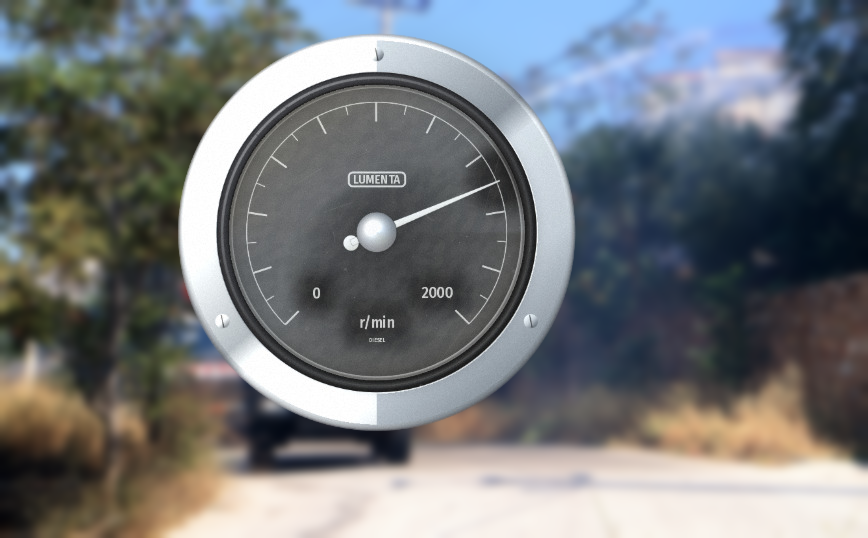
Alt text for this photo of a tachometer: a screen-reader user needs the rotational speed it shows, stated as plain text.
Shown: 1500 rpm
